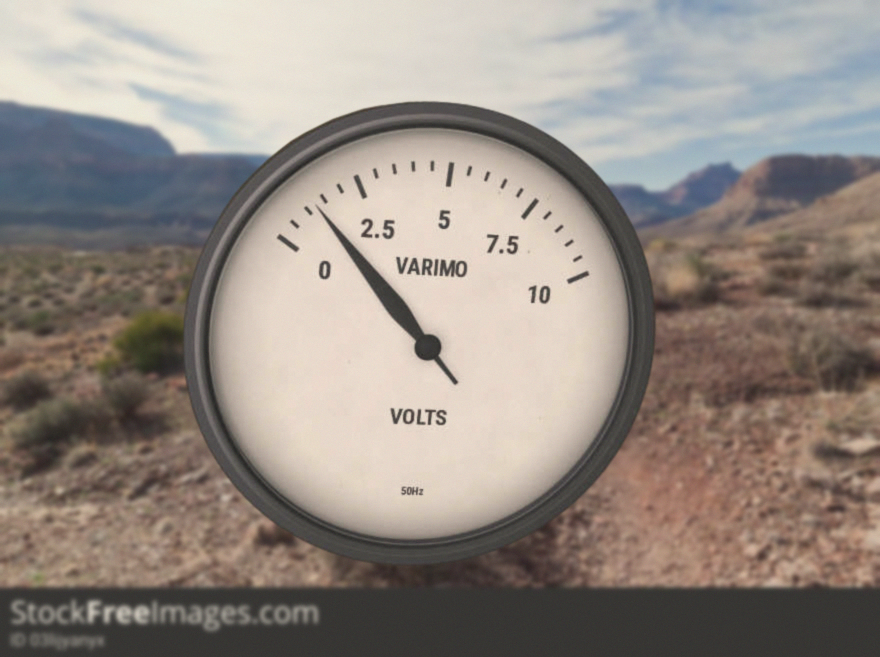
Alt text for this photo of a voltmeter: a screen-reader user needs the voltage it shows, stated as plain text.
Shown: 1.25 V
